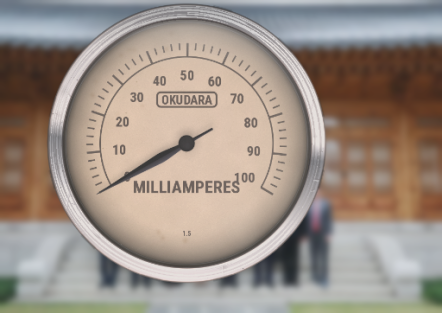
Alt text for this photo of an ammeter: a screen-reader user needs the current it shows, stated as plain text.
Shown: 0 mA
